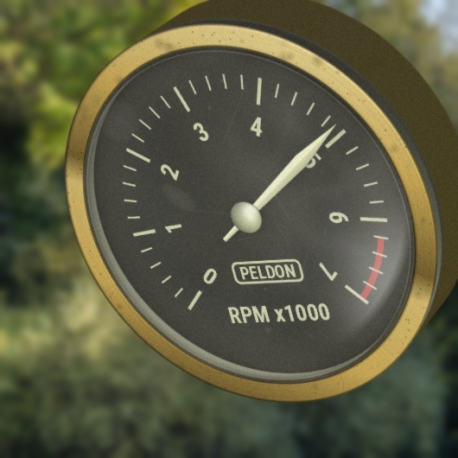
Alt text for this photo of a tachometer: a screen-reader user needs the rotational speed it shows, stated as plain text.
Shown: 4900 rpm
